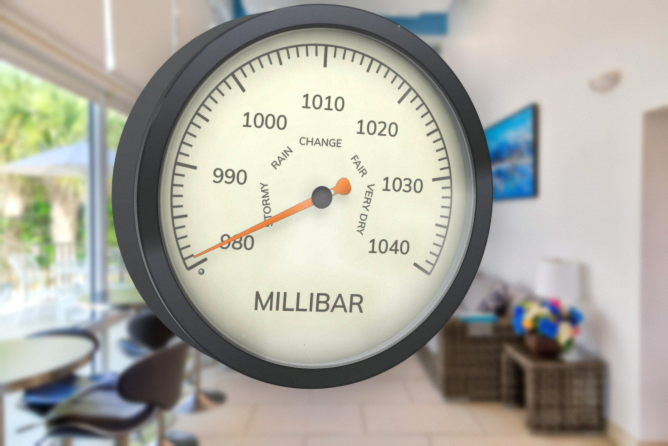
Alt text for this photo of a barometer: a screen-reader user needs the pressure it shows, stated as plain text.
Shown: 981 mbar
